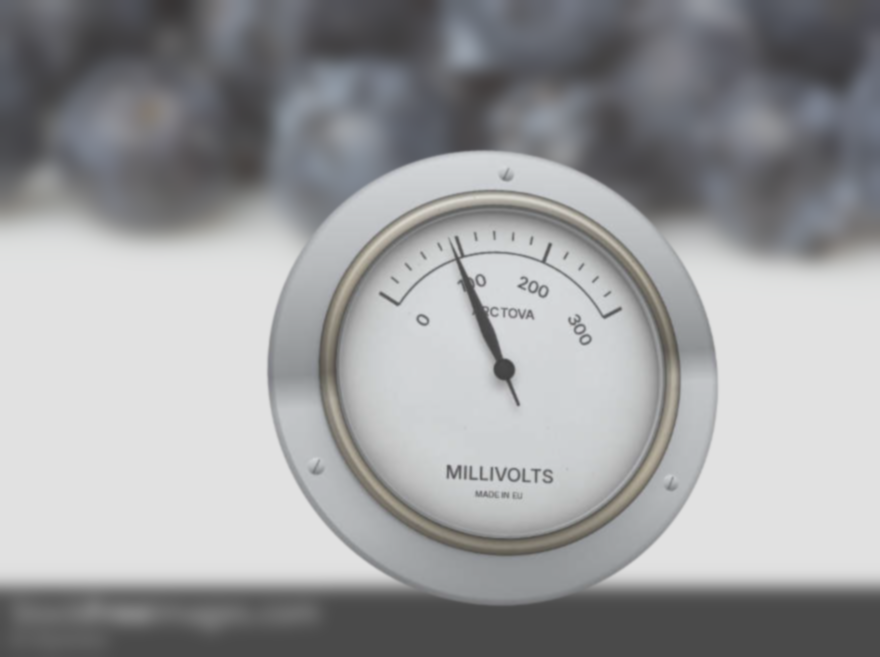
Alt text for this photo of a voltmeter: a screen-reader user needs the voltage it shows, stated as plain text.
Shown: 90 mV
